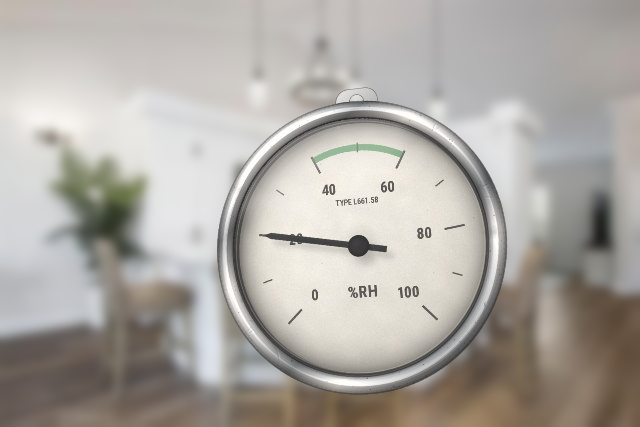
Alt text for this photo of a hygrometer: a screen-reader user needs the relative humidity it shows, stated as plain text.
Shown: 20 %
